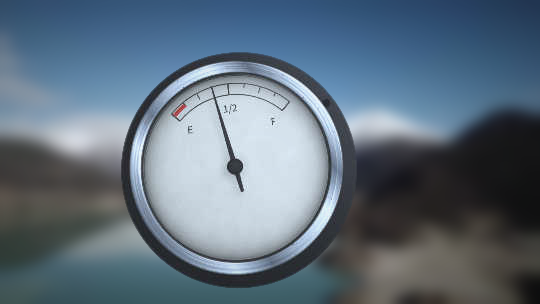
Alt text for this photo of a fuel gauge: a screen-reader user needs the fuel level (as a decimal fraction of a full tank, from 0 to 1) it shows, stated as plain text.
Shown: 0.375
